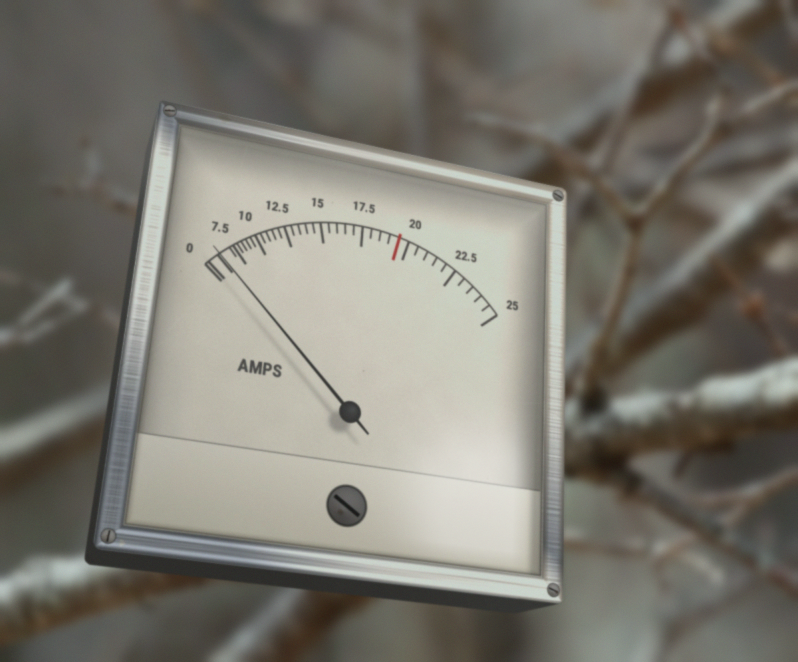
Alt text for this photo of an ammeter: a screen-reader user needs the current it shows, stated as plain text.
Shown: 5 A
